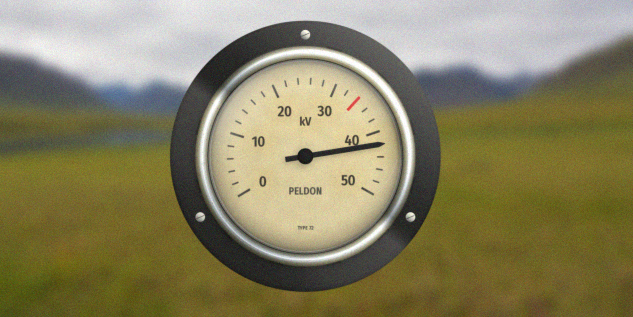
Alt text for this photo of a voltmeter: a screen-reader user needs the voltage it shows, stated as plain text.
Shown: 42 kV
